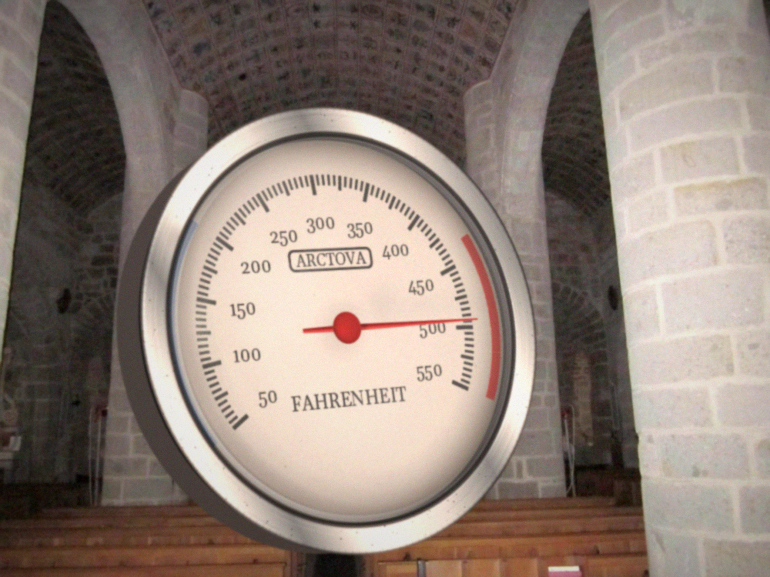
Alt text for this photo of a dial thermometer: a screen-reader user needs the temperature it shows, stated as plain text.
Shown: 495 °F
